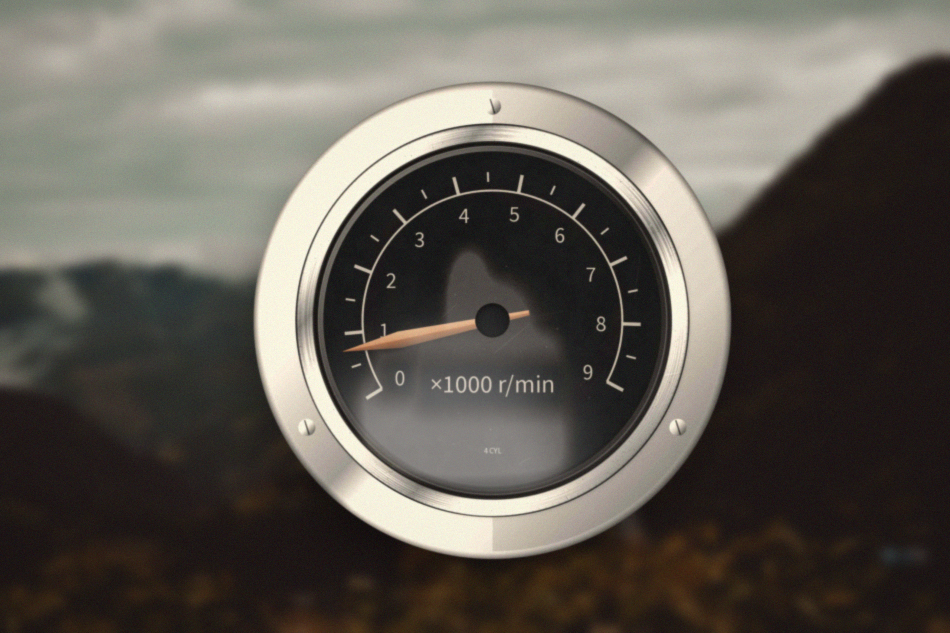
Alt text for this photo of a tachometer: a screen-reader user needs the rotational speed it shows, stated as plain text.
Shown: 750 rpm
